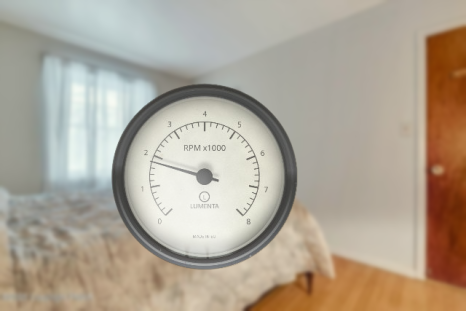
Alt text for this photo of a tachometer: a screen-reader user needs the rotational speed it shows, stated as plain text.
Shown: 1800 rpm
